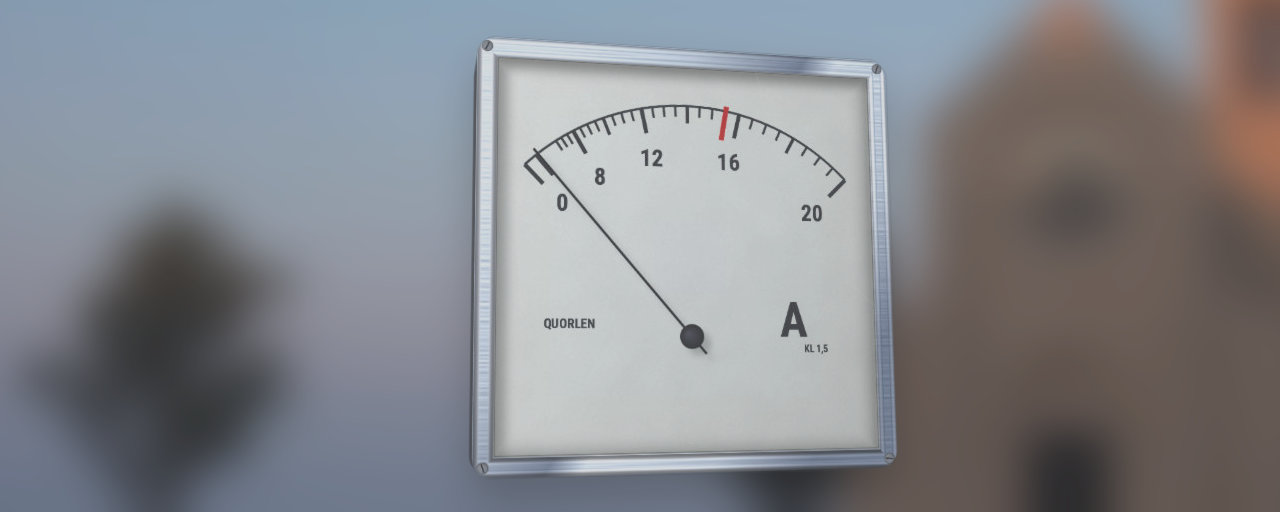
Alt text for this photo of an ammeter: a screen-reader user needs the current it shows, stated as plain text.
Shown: 4 A
